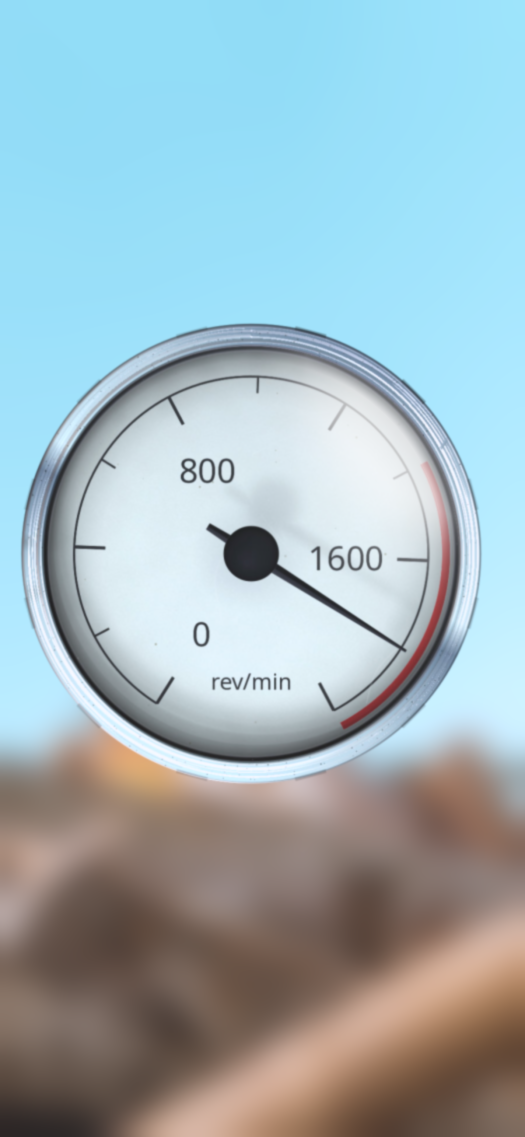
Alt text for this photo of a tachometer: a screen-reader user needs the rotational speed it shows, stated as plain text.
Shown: 1800 rpm
